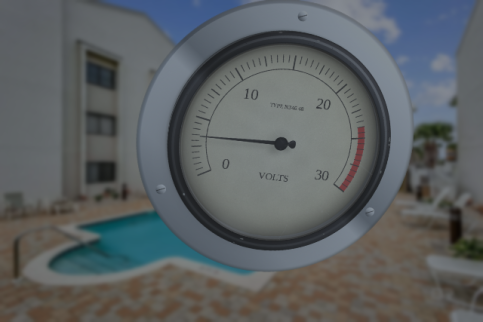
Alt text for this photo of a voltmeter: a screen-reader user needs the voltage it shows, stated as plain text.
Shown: 3.5 V
